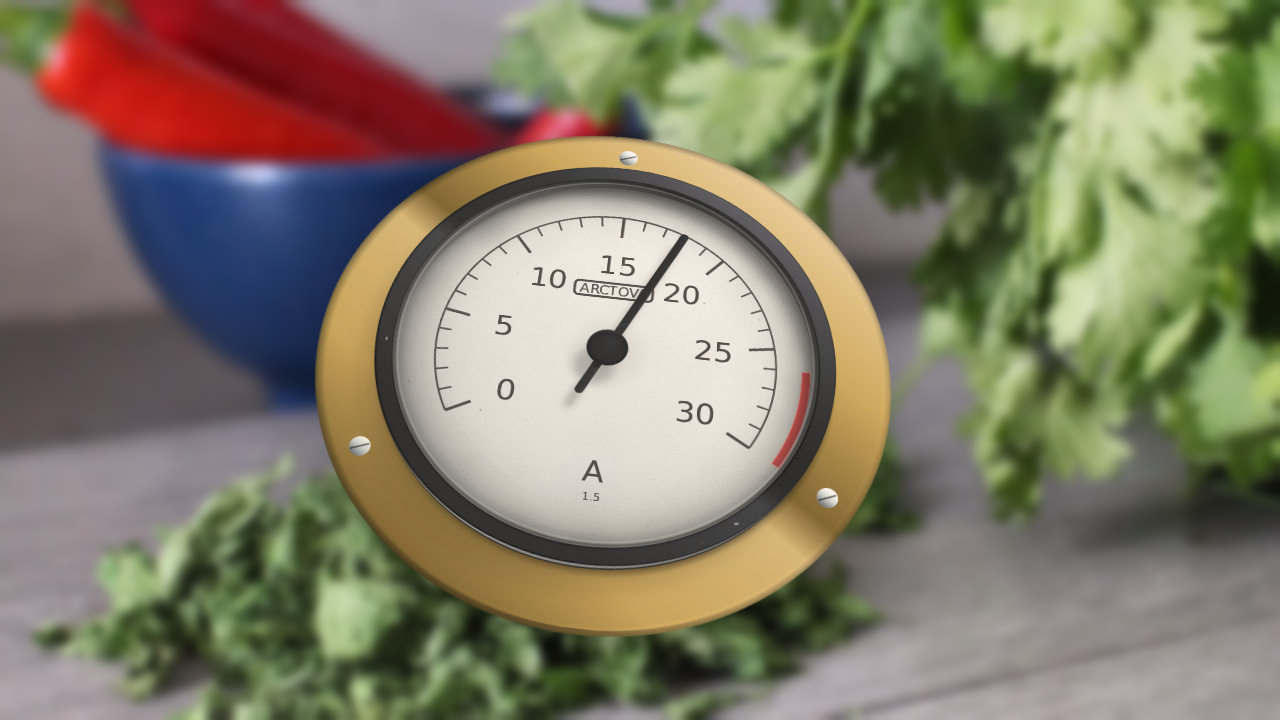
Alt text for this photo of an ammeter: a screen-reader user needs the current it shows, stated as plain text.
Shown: 18 A
